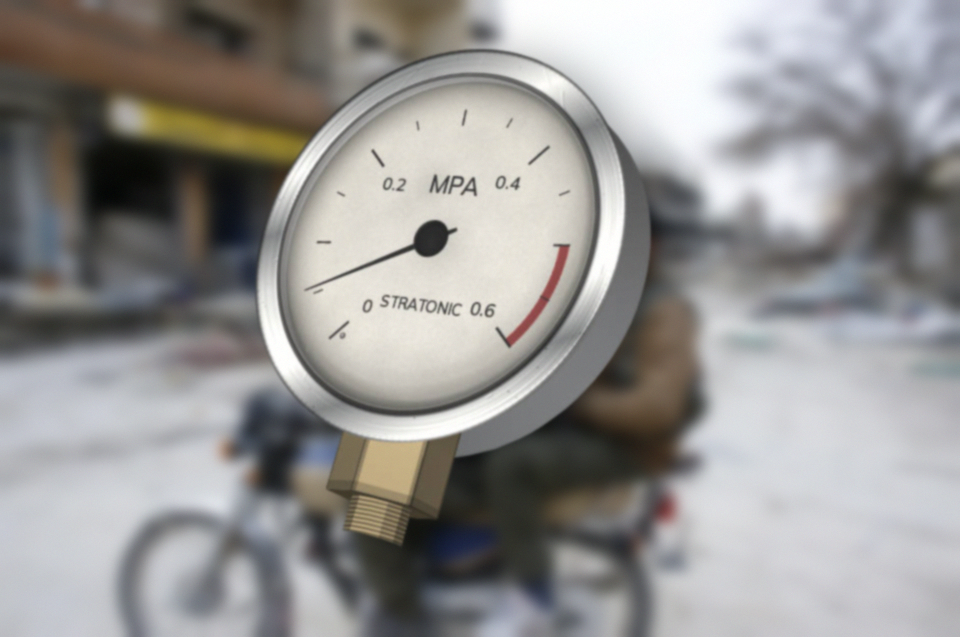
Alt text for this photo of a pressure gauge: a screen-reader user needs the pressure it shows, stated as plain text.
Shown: 0.05 MPa
